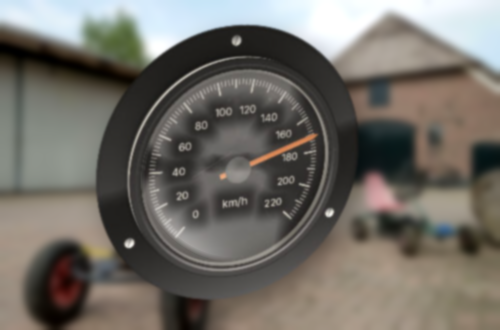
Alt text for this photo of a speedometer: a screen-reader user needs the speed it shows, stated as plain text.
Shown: 170 km/h
